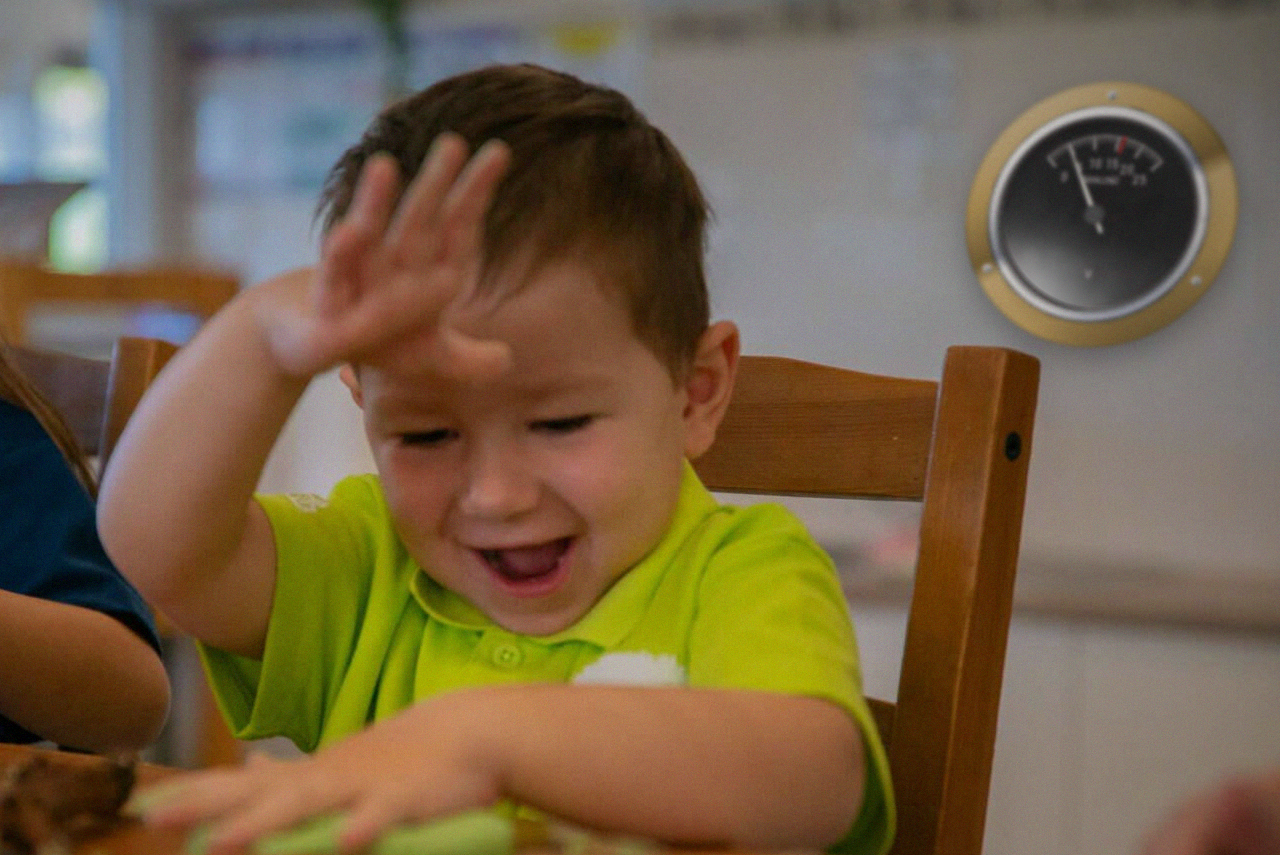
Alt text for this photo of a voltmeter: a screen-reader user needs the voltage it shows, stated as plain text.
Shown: 5 V
